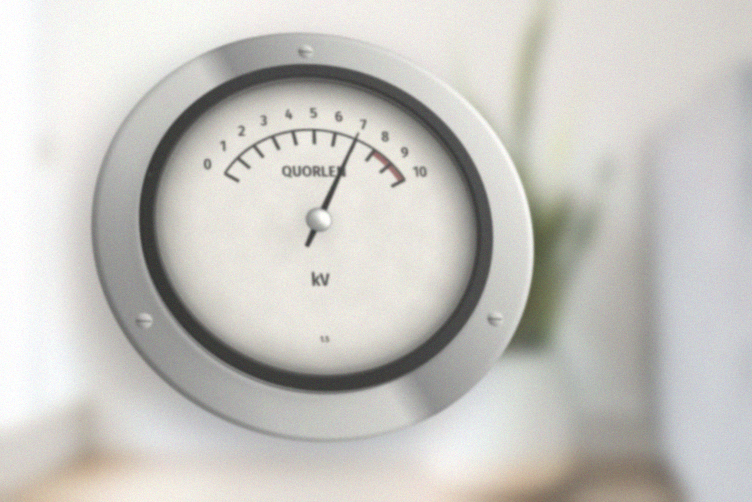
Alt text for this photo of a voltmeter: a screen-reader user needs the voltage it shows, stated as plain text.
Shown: 7 kV
